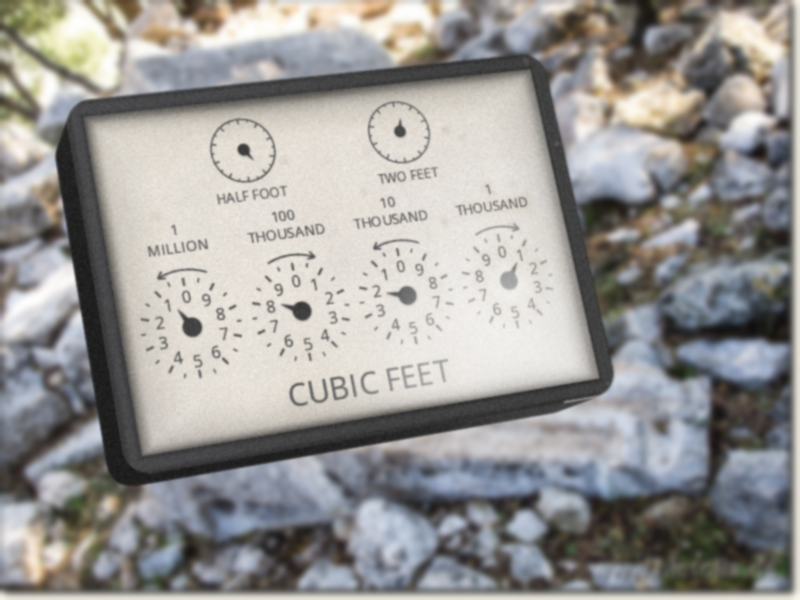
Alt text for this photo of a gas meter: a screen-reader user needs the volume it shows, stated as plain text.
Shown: 82100 ft³
